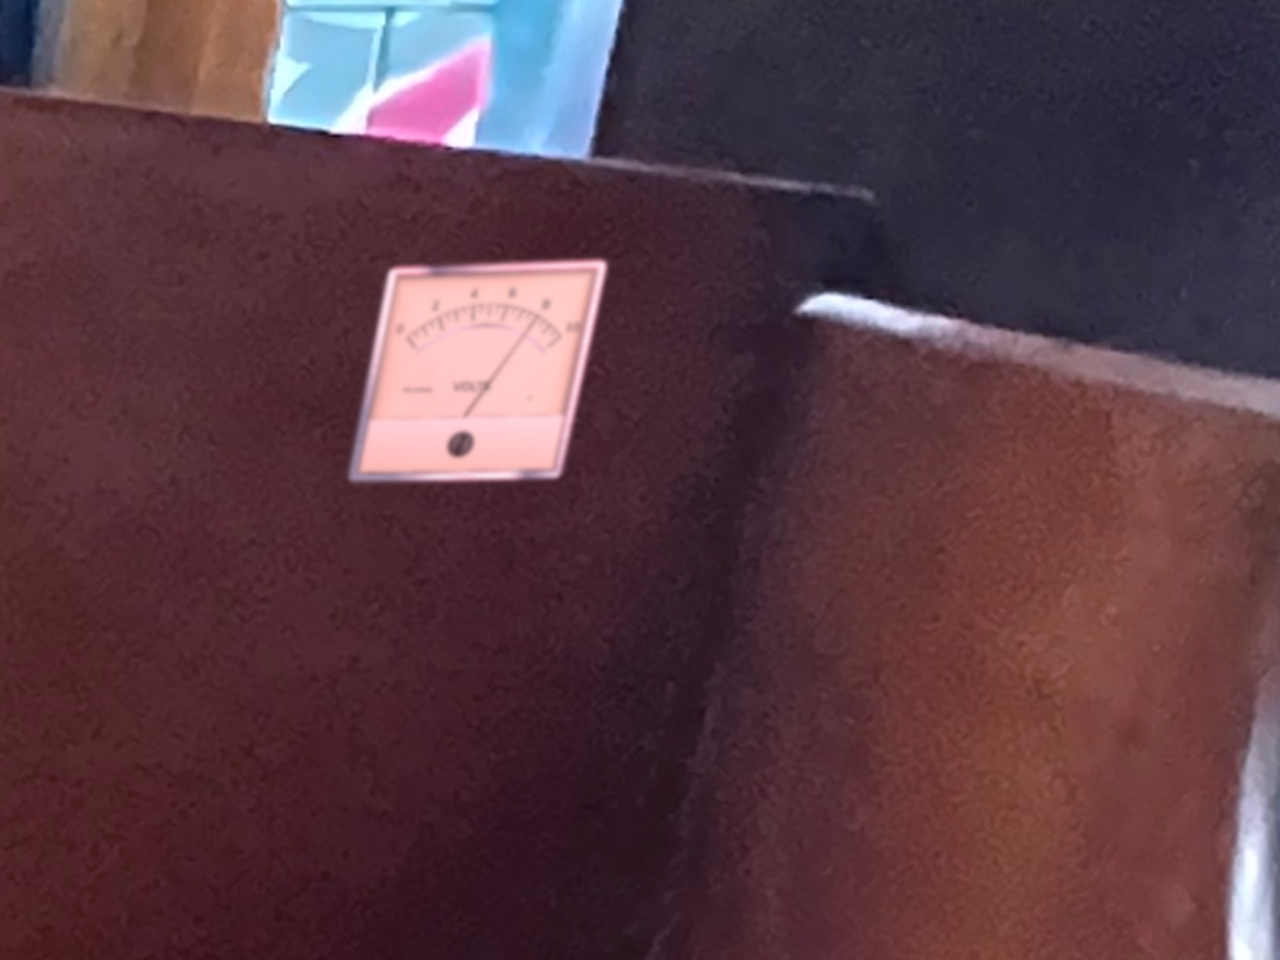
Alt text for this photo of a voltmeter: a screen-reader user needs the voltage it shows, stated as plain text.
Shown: 8 V
